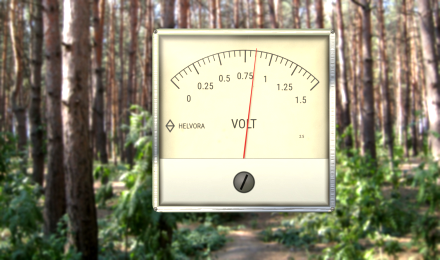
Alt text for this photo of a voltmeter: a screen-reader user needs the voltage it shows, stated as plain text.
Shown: 0.85 V
